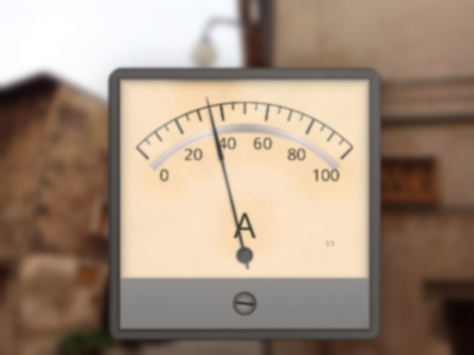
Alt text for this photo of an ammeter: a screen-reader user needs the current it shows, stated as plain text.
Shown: 35 A
